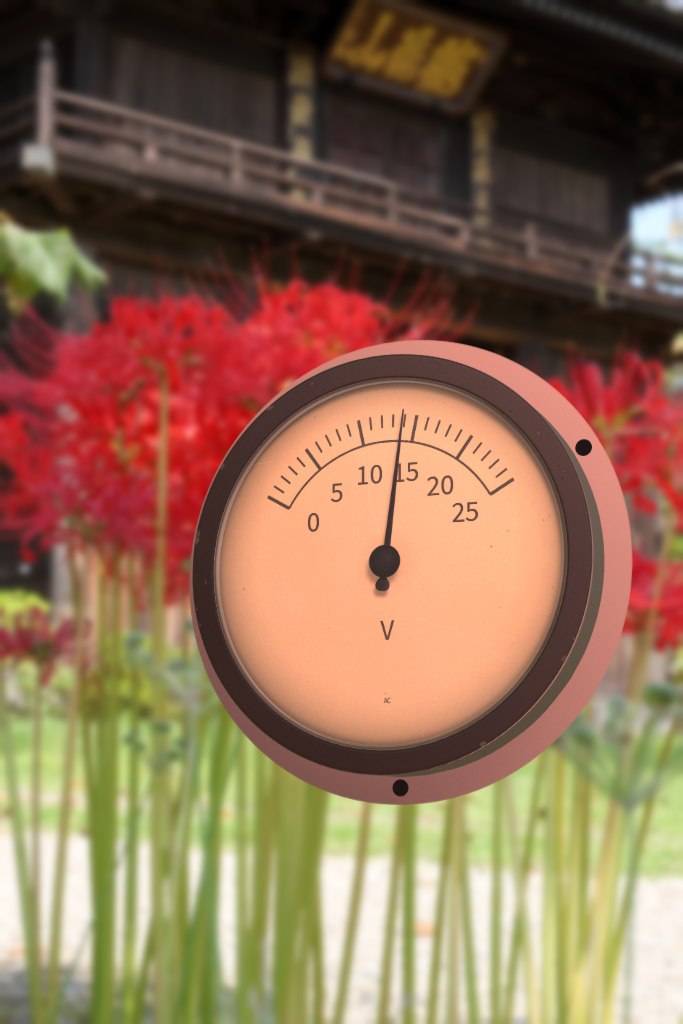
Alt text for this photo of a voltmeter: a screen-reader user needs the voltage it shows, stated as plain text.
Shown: 14 V
